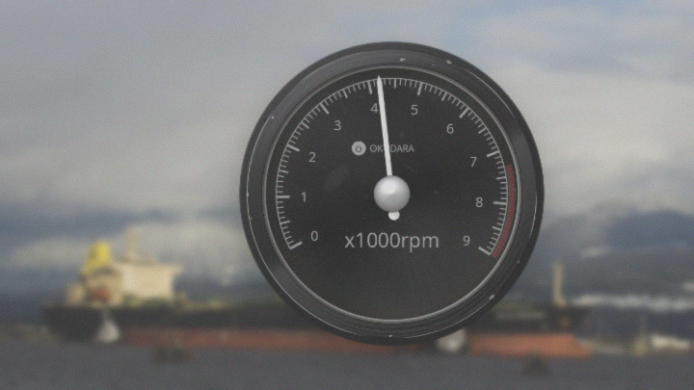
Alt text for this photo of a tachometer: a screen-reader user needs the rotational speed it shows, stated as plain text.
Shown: 4200 rpm
